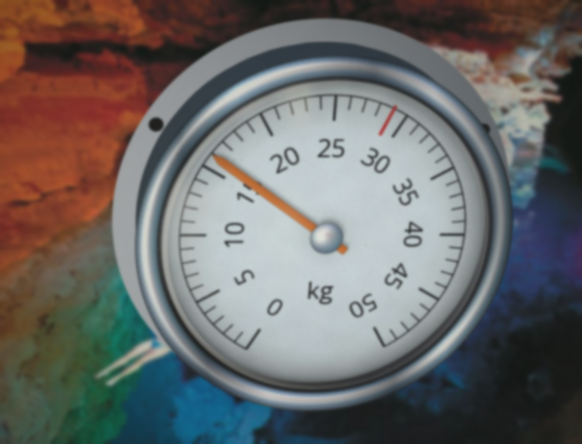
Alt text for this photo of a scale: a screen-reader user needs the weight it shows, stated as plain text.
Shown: 16 kg
